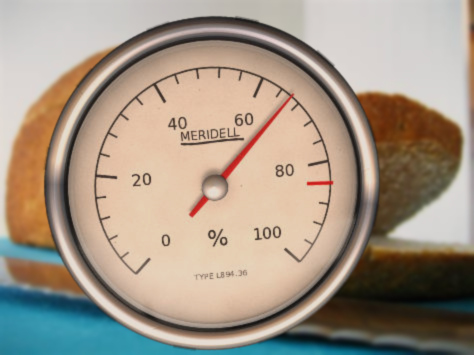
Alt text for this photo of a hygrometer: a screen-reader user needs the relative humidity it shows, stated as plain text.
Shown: 66 %
